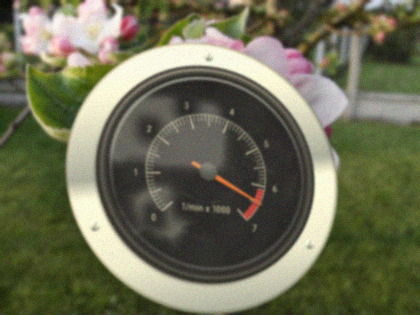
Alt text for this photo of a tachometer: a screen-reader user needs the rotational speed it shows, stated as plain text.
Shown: 6500 rpm
